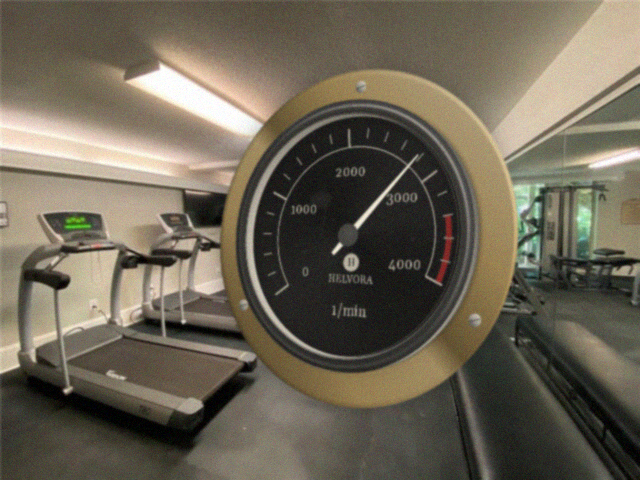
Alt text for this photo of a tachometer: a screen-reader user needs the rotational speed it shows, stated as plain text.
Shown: 2800 rpm
